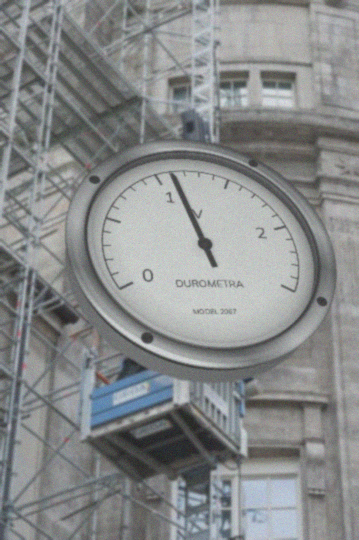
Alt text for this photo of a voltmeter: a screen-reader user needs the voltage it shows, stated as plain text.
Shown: 1.1 V
